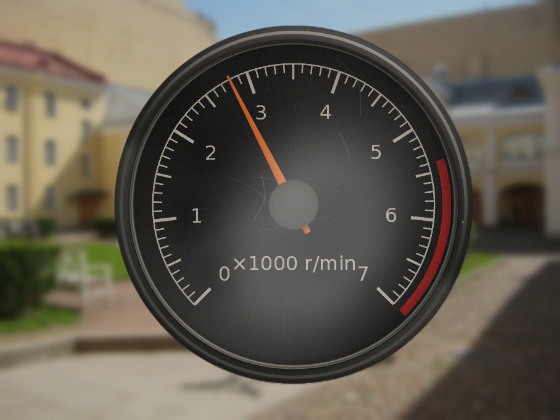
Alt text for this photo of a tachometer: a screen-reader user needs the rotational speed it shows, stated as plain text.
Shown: 2800 rpm
